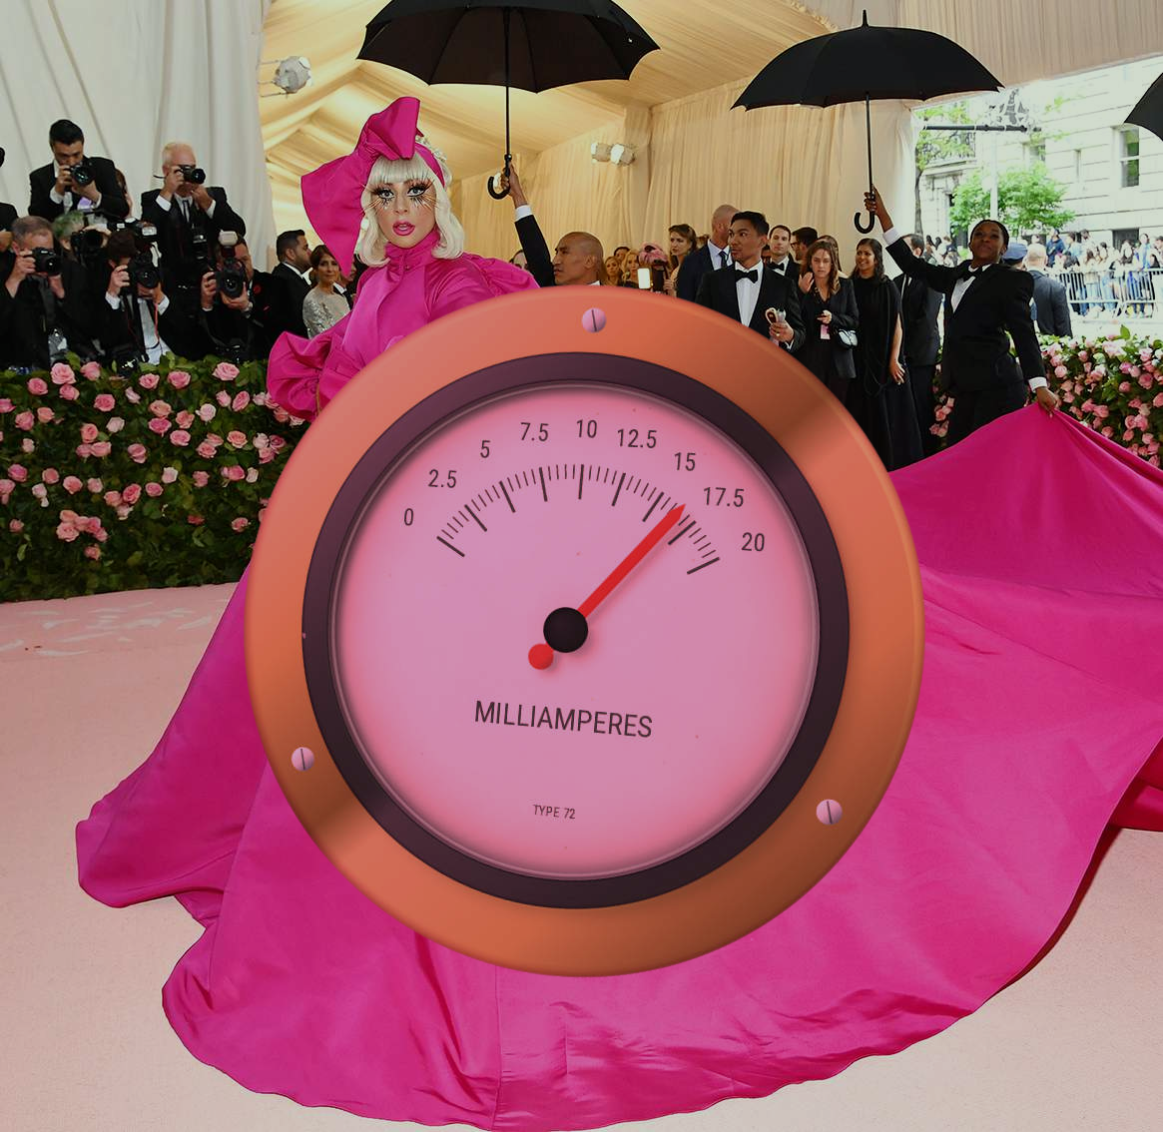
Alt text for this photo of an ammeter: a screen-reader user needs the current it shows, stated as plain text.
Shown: 16.5 mA
